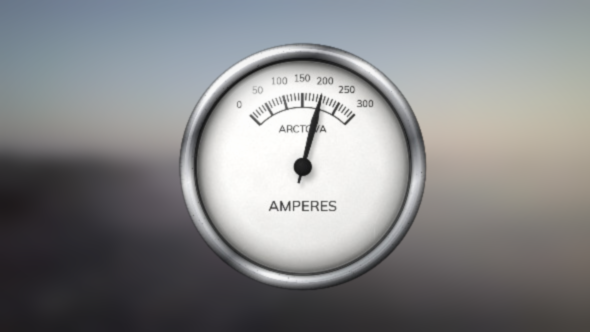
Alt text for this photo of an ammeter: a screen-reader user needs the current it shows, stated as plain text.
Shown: 200 A
